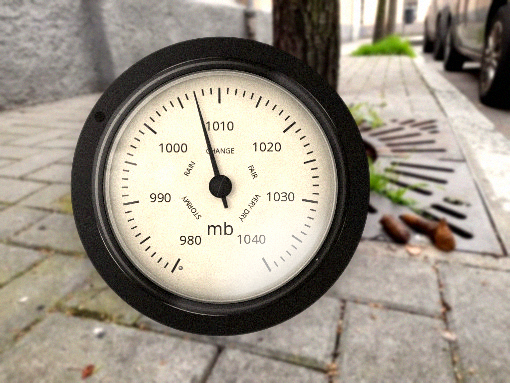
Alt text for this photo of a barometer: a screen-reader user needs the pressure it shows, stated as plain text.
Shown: 1007 mbar
